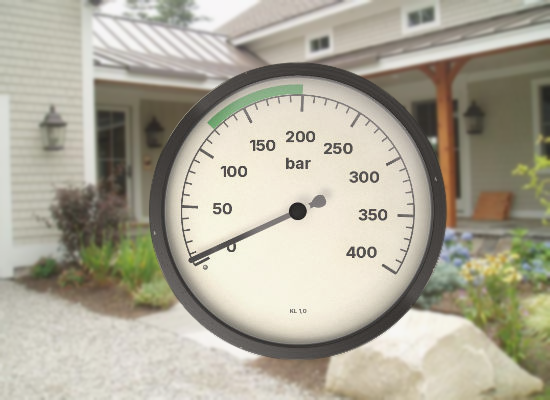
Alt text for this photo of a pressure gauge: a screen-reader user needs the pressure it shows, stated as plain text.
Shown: 5 bar
